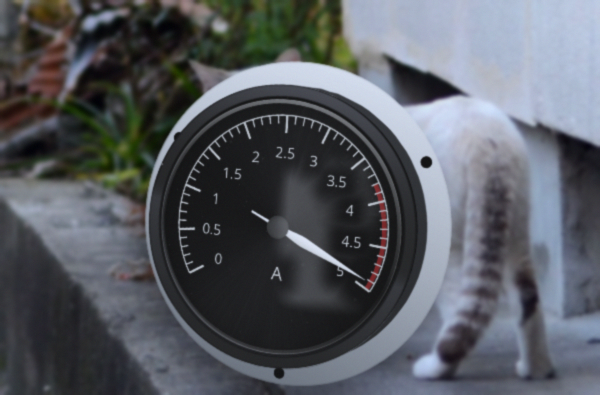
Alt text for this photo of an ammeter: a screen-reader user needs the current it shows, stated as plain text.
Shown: 4.9 A
